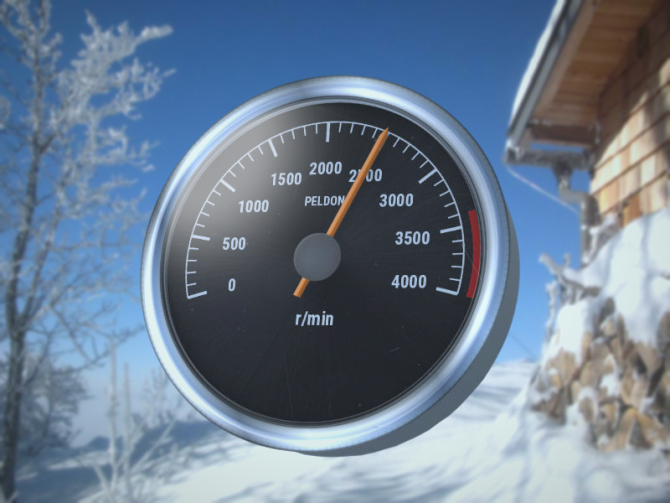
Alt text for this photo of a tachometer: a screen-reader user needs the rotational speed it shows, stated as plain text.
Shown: 2500 rpm
